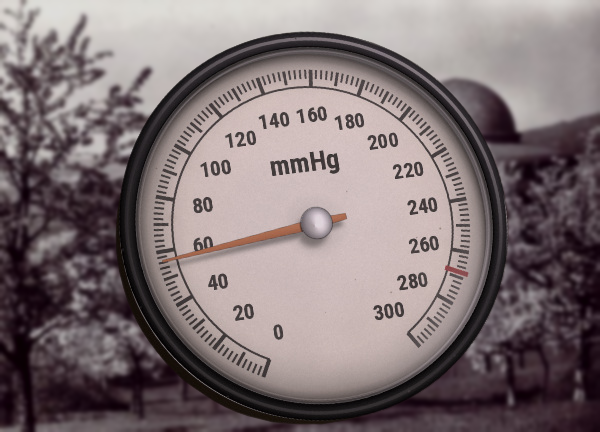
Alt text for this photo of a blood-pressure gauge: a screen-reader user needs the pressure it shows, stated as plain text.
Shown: 56 mmHg
